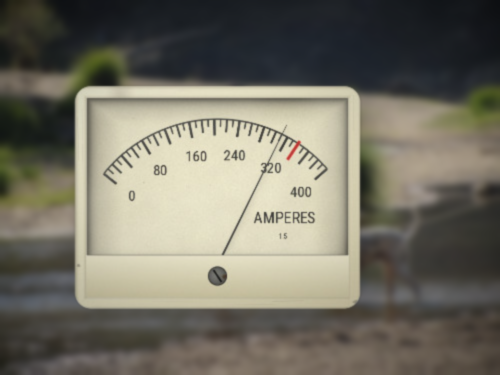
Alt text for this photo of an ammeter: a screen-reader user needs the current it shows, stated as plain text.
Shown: 310 A
